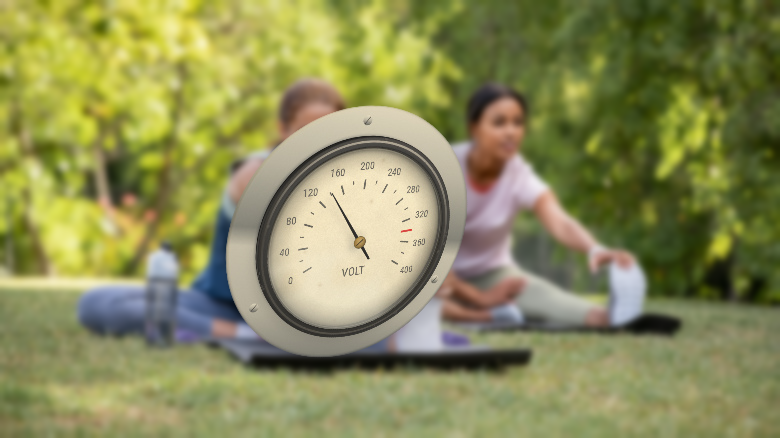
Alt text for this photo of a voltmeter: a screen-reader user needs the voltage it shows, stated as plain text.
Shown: 140 V
